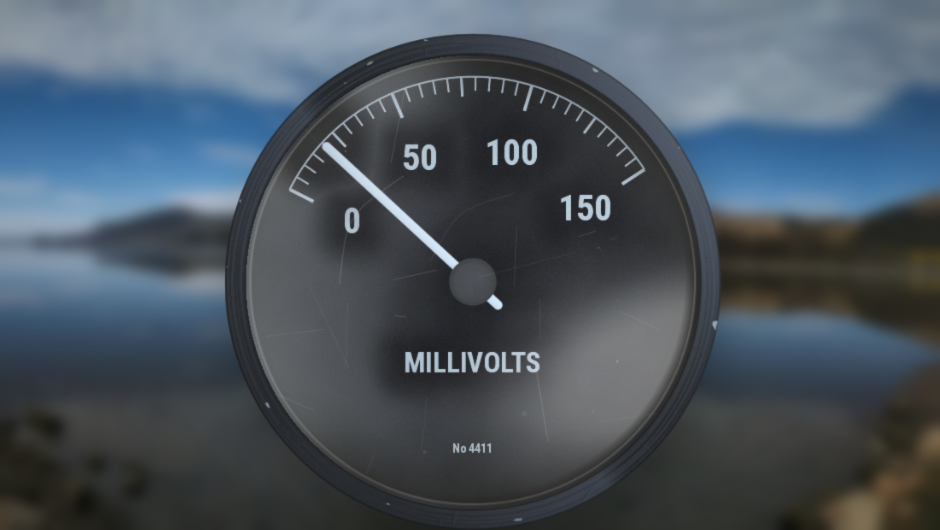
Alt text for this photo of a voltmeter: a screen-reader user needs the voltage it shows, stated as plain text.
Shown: 20 mV
